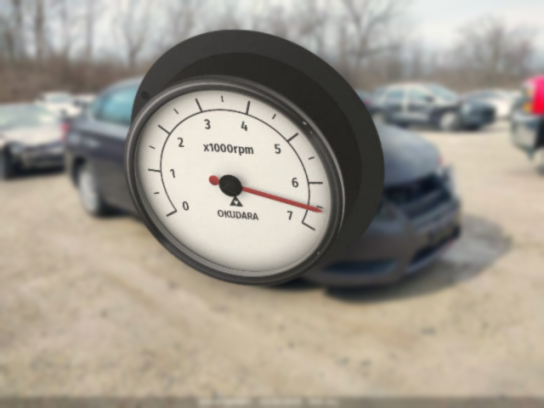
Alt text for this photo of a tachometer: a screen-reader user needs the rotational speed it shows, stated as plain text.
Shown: 6500 rpm
